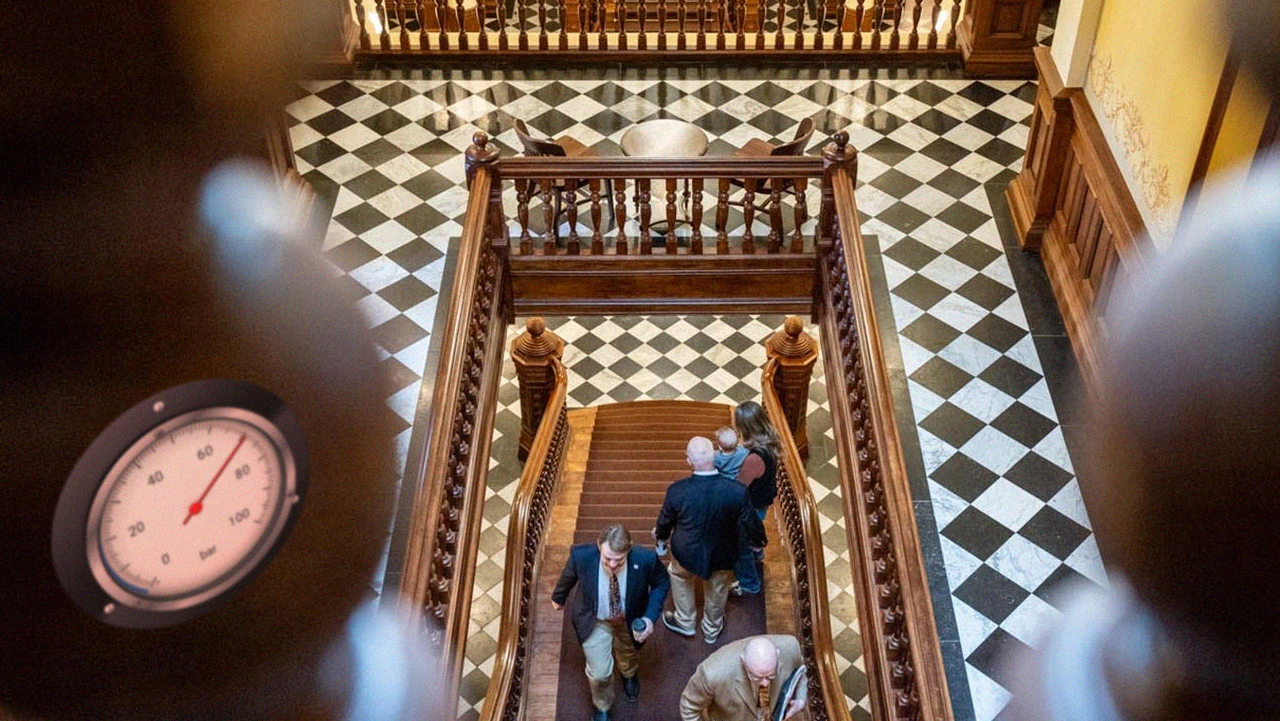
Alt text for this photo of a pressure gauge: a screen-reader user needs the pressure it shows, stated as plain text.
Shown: 70 bar
